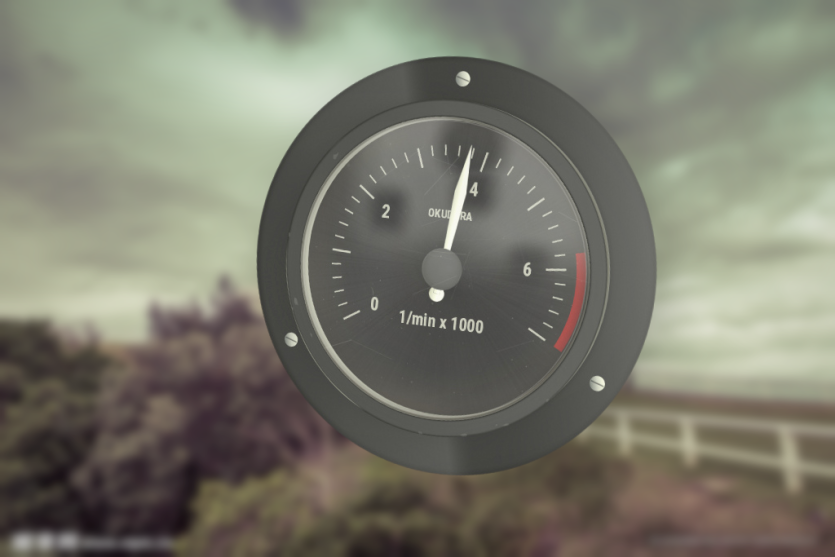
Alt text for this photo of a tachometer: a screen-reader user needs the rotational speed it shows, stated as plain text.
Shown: 3800 rpm
